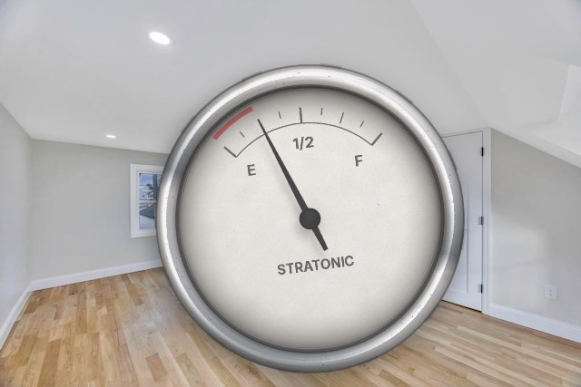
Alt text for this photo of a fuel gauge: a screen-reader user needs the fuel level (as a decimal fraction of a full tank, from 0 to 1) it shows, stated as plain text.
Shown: 0.25
